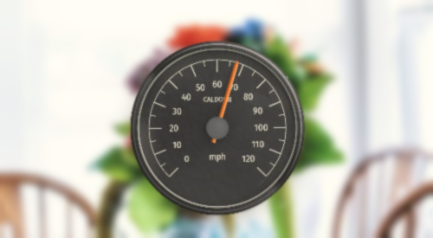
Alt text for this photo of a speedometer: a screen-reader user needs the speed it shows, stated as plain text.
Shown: 67.5 mph
